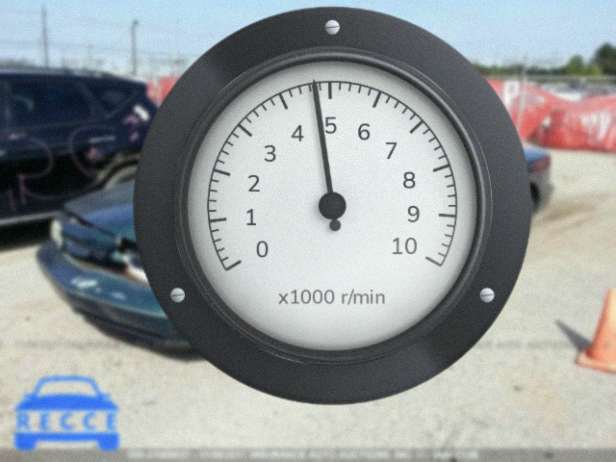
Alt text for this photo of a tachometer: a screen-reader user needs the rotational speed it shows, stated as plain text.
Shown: 4700 rpm
